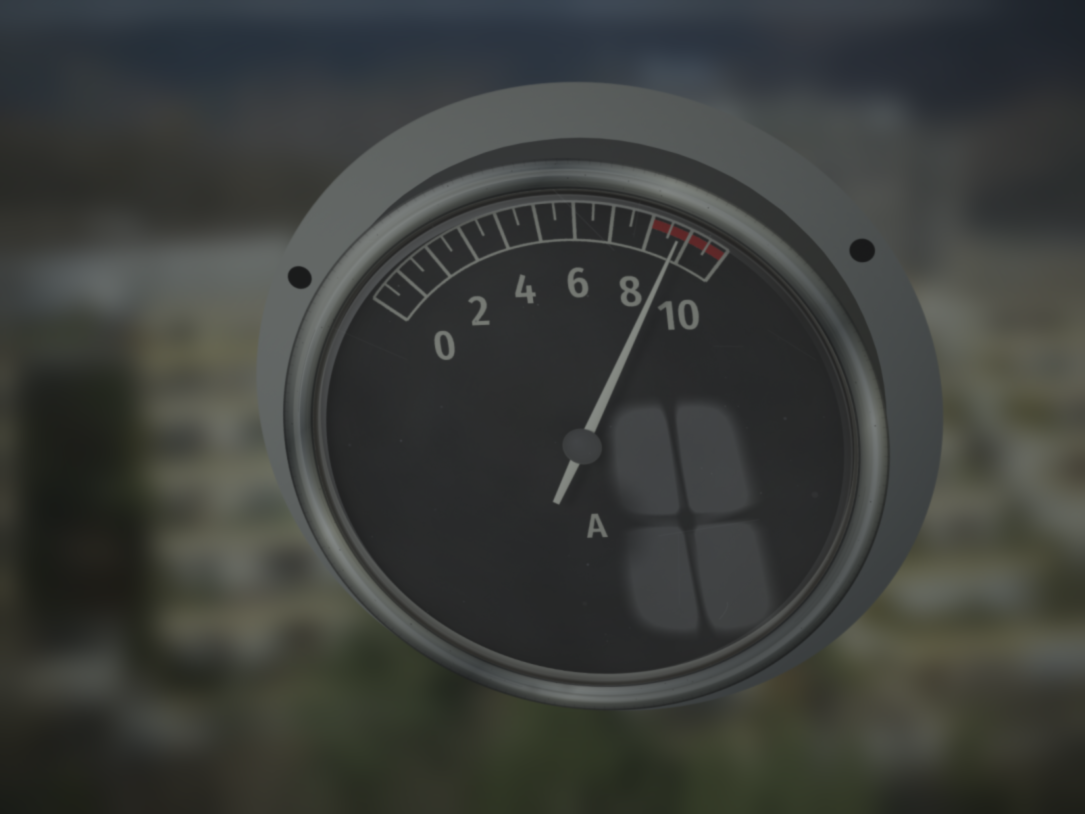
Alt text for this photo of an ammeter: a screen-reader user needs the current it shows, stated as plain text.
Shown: 8.75 A
